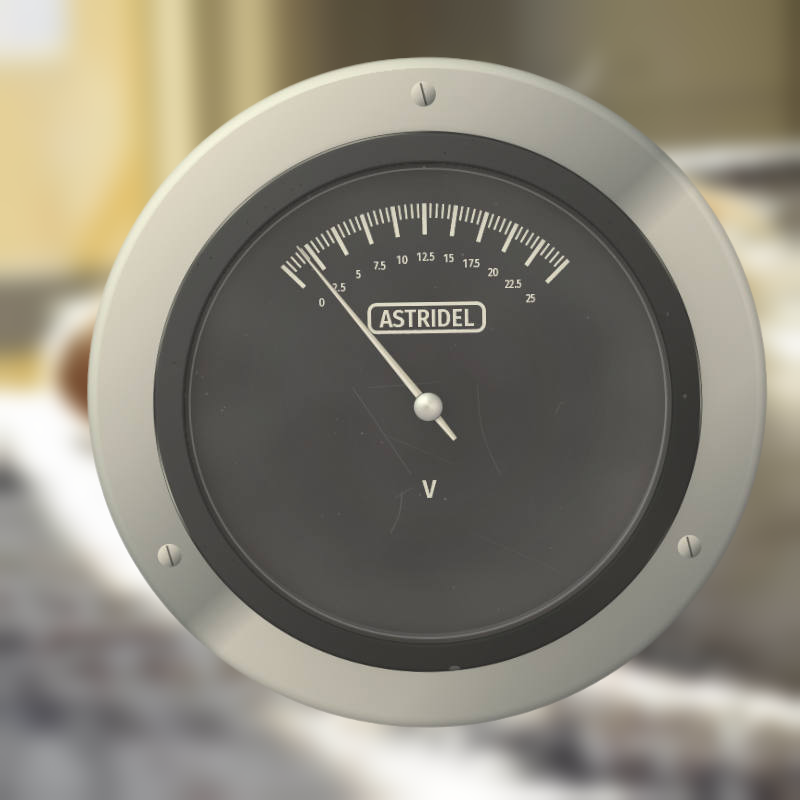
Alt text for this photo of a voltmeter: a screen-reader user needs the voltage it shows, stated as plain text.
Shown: 2 V
